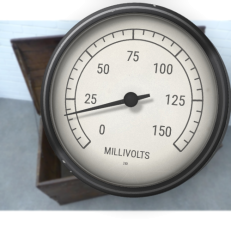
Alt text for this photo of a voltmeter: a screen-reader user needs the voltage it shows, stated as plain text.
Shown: 17.5 mV
